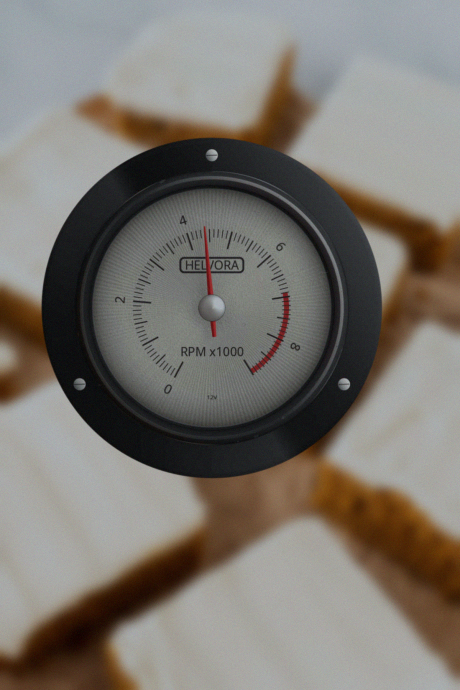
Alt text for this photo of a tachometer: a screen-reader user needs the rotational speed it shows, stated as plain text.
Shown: 4400 rpm
